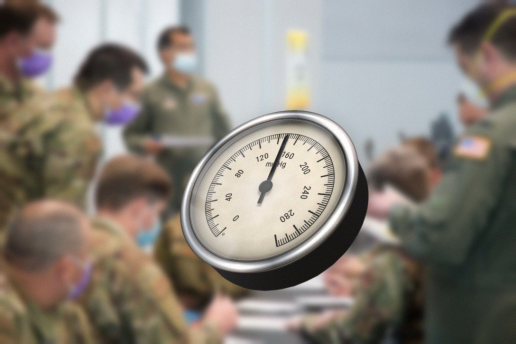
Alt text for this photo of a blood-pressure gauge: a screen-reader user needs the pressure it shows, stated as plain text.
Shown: 150 mmHg
